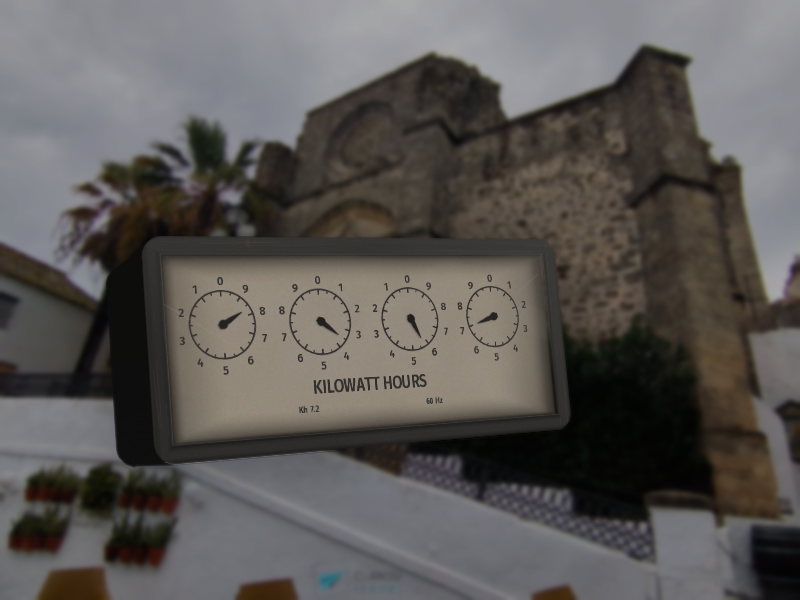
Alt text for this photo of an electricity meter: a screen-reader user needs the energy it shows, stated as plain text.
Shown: 8357 kWh
